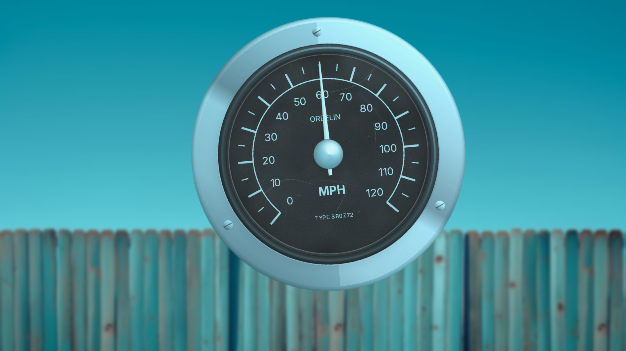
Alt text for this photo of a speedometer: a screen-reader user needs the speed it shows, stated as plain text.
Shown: 60 mph
